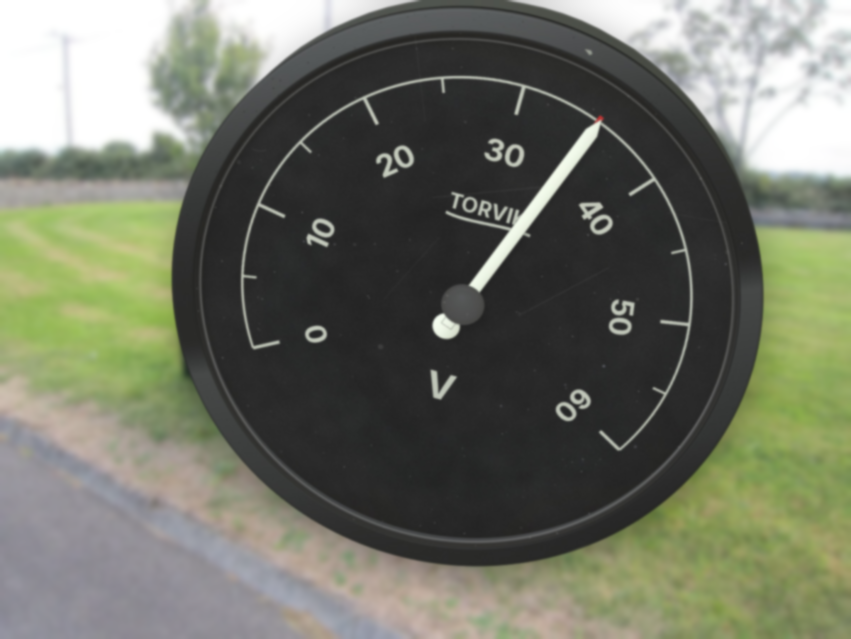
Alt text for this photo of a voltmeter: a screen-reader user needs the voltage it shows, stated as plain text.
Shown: 35 V
